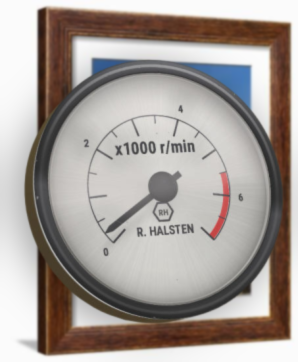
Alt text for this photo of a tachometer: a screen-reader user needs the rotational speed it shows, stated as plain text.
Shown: 250 rpm
